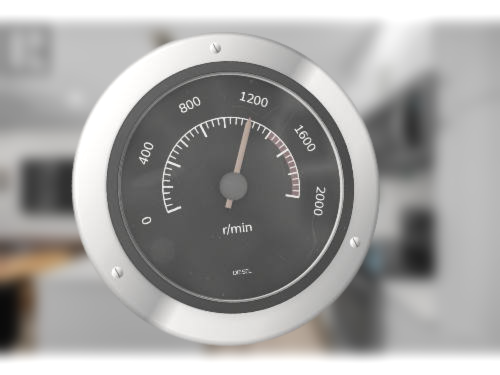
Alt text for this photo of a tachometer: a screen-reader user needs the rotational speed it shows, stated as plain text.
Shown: 1200 rpm
